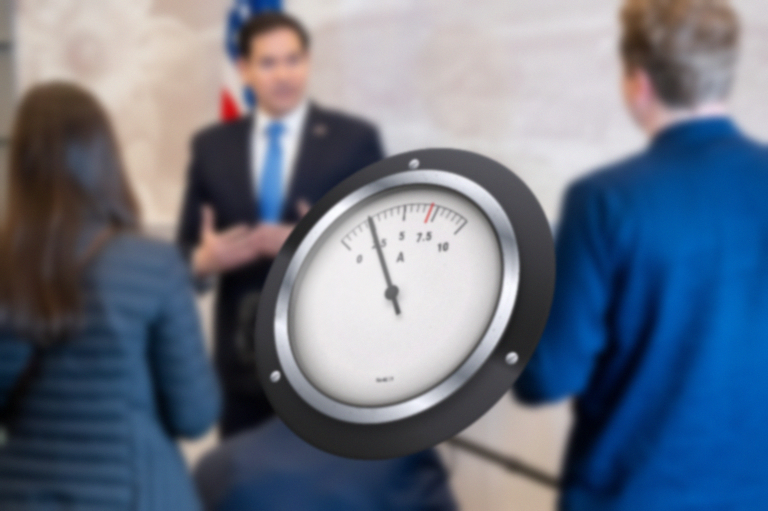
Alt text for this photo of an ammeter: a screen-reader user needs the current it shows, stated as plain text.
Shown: 2.5 A
